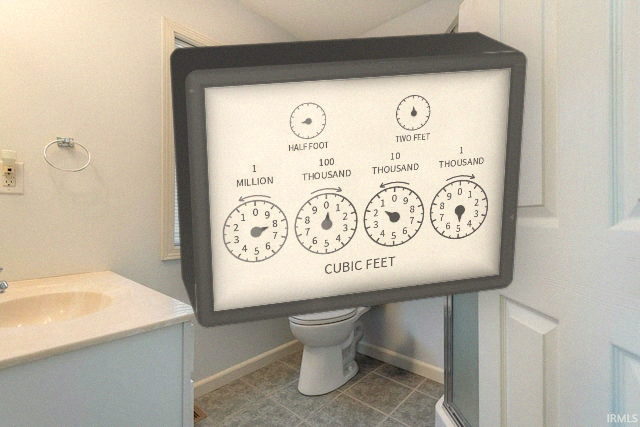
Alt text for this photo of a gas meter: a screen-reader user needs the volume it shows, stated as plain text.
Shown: 801500 ft³
